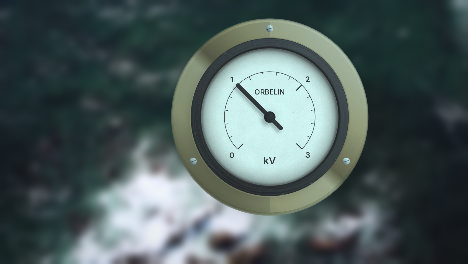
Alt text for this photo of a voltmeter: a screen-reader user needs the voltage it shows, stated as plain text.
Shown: 1 kV
